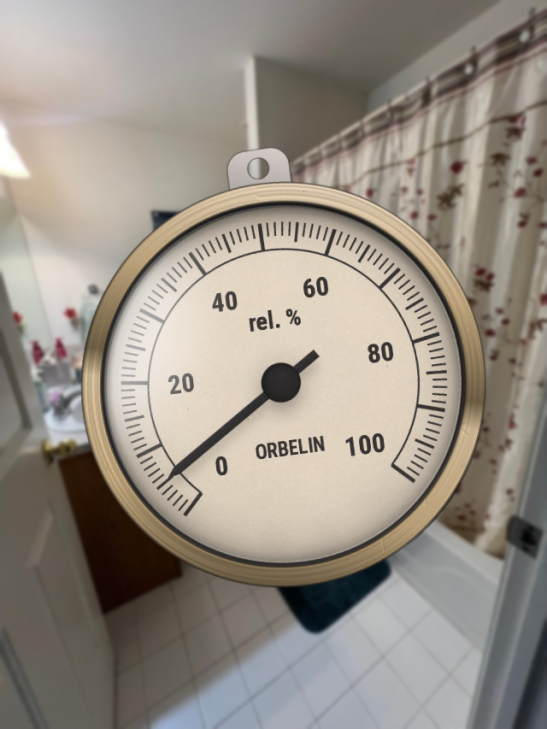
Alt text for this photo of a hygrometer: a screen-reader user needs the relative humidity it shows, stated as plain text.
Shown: 5 %
